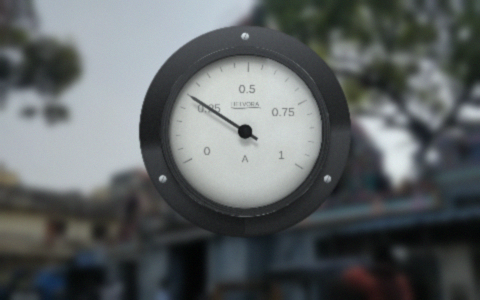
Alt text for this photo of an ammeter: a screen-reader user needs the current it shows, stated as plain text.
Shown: 0.25 A
